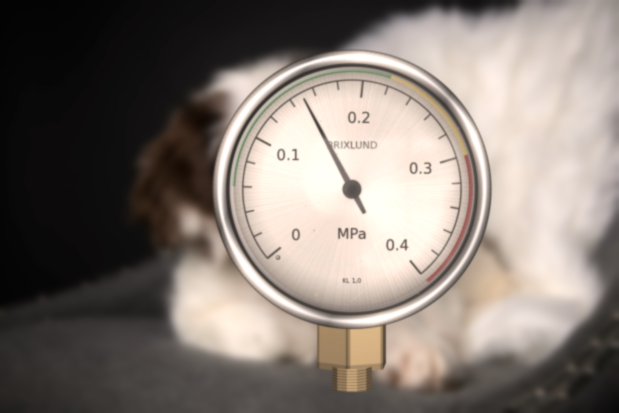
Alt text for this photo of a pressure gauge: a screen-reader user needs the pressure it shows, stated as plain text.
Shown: 0.15 MPa
